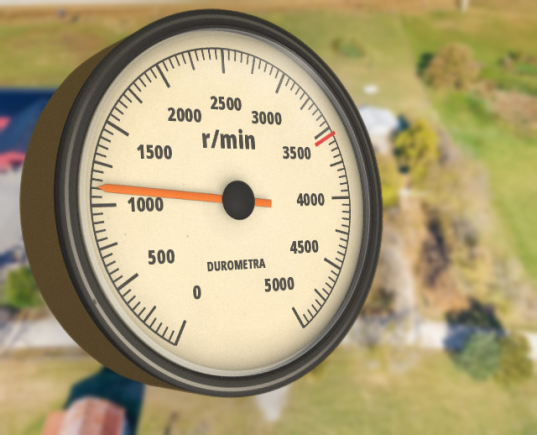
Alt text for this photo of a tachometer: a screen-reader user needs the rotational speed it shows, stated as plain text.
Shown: 1100 rpm
